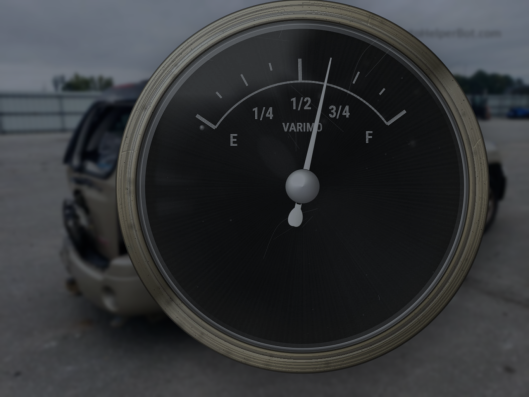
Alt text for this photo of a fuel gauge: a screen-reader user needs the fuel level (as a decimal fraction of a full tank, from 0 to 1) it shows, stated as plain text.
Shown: 0.625
